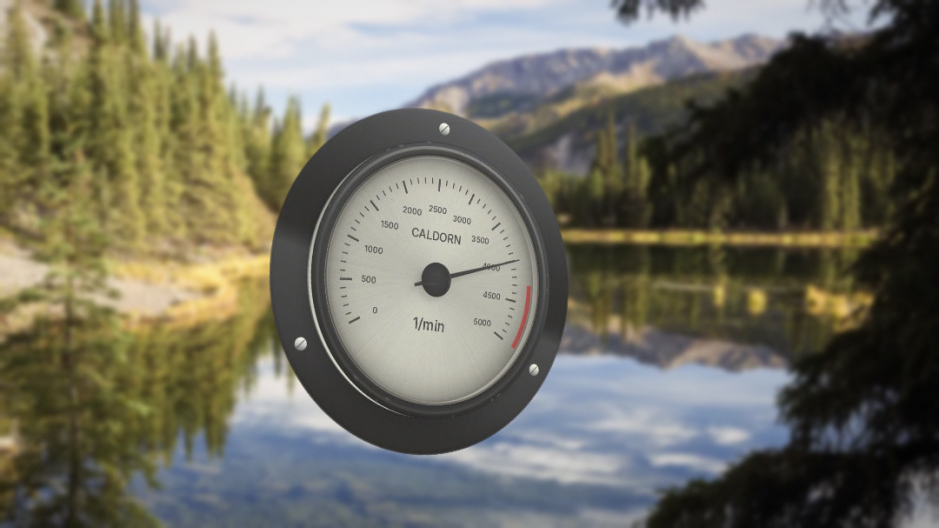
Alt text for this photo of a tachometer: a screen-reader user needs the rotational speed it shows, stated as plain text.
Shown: 4000 rpm
